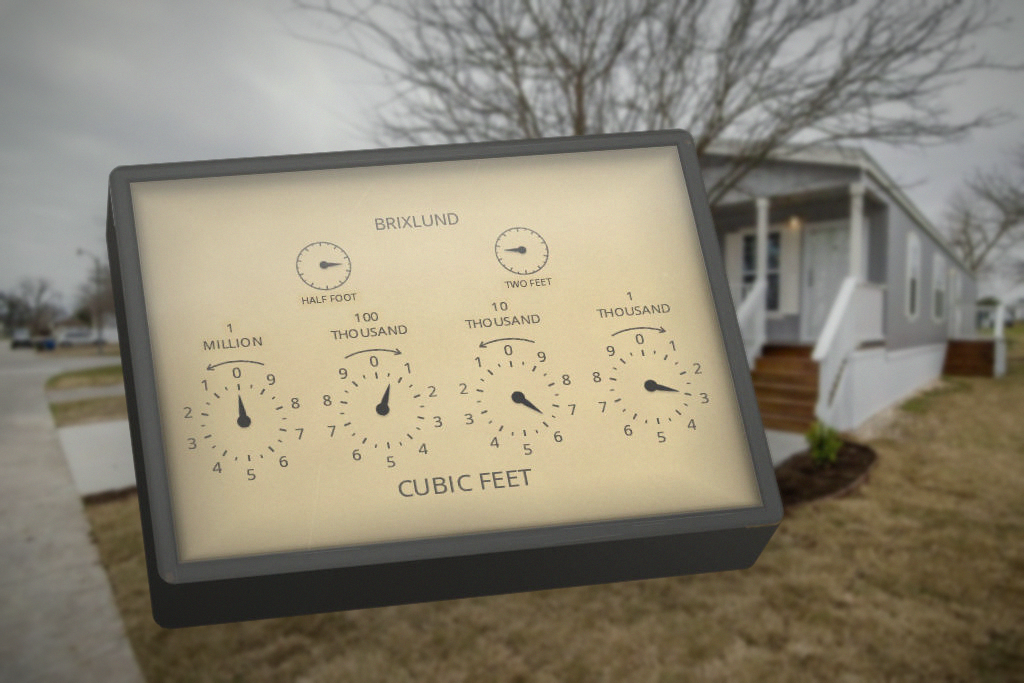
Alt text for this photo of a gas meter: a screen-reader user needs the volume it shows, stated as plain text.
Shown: 6300 ft³
